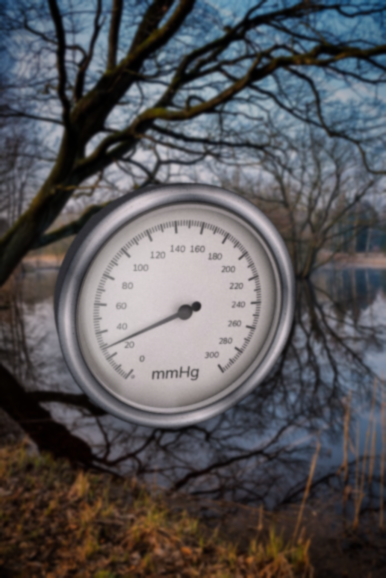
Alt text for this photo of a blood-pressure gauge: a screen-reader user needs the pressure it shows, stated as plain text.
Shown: 30 mmHg
